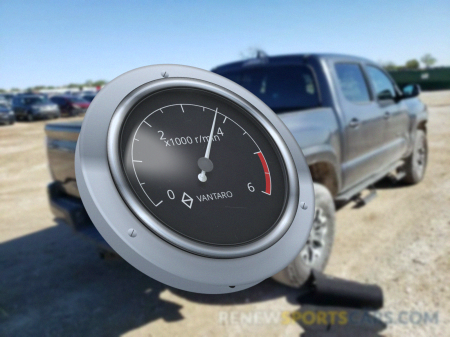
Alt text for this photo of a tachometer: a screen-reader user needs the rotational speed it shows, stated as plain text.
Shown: 3750 rpm
